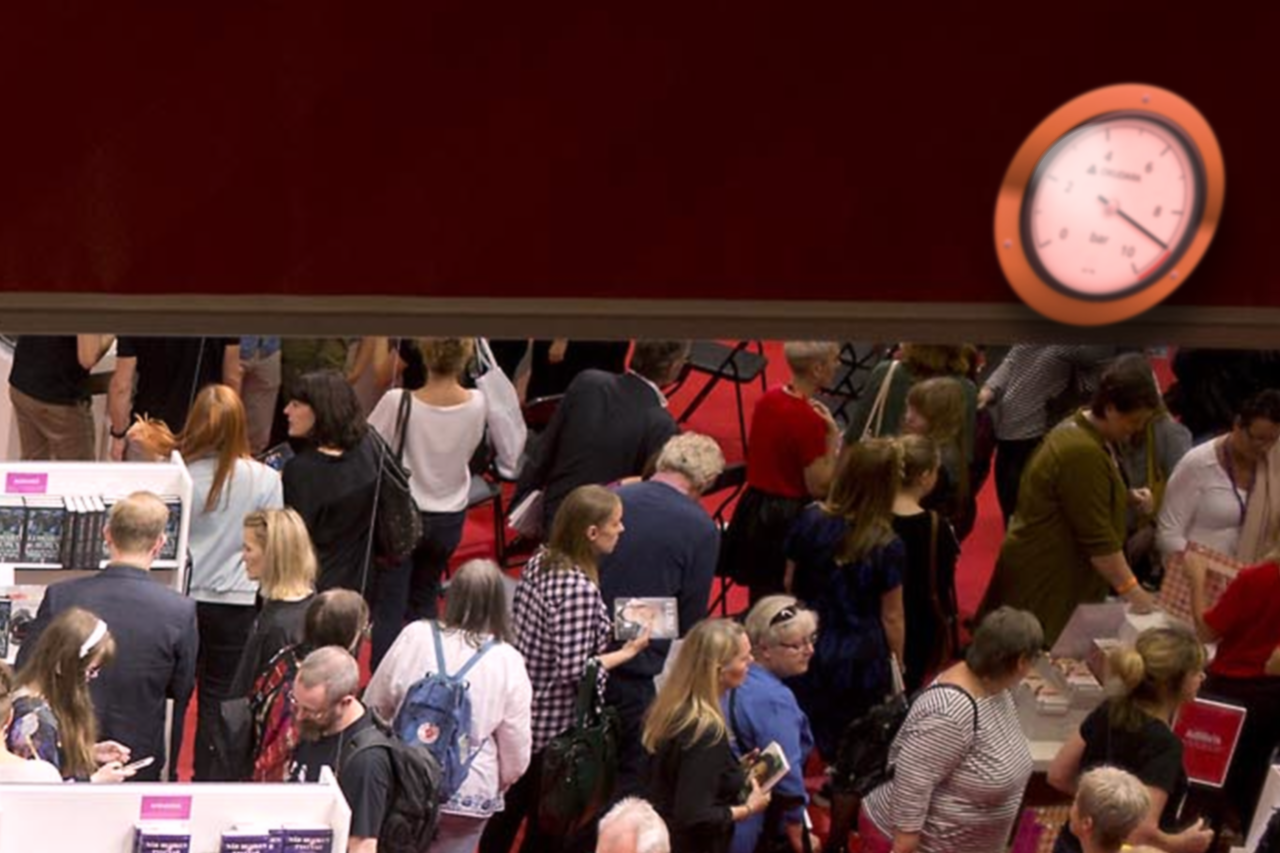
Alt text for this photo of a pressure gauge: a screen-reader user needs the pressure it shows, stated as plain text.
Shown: 9 bar
